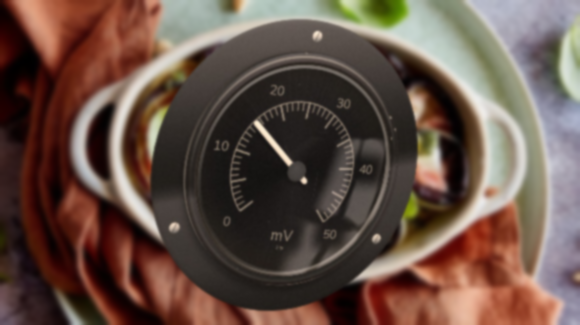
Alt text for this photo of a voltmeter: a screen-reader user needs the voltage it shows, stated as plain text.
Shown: 15 mV
